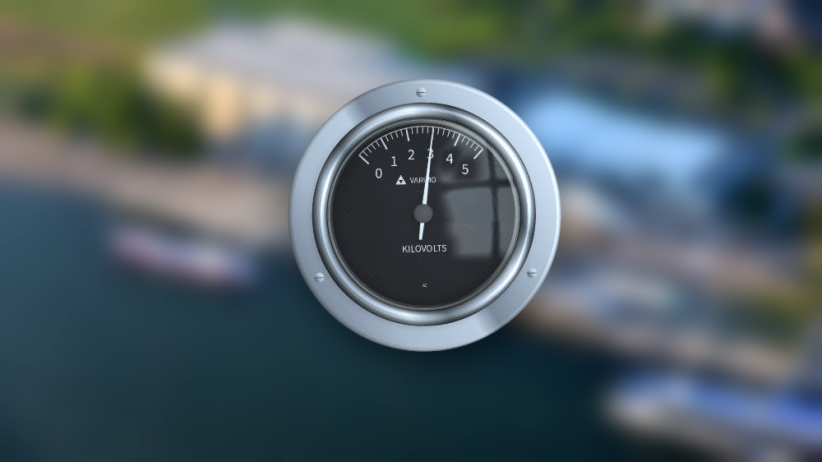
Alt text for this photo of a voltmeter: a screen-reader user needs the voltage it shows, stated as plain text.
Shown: 3 kV
